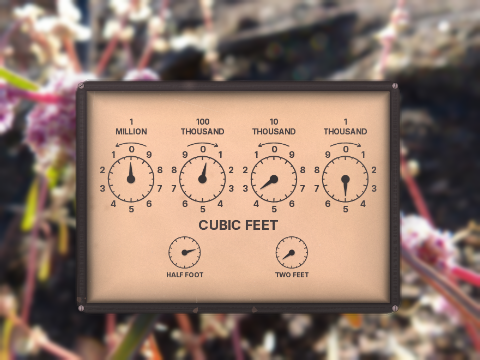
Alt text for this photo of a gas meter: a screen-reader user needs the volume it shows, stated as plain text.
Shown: 3500 ft³
